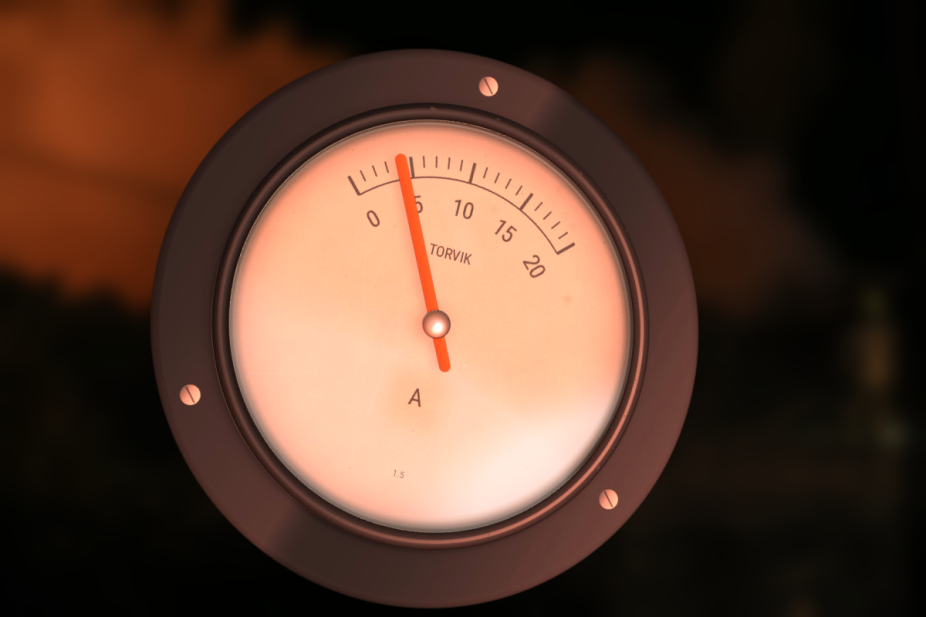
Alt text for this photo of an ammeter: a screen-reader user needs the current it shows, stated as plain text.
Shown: 4 A
